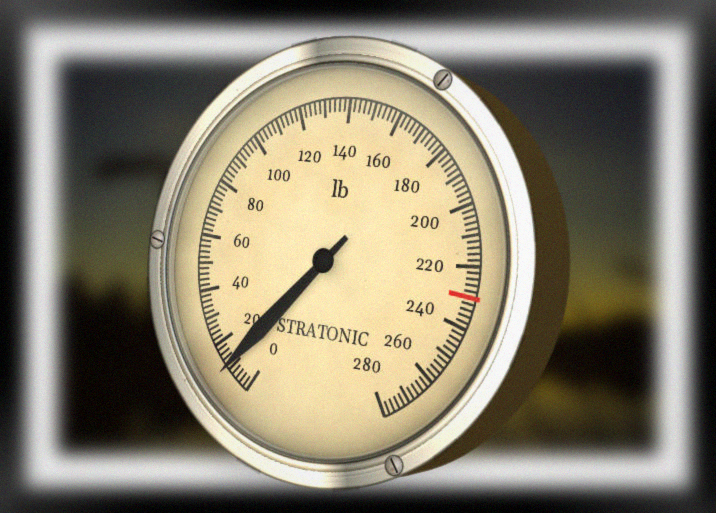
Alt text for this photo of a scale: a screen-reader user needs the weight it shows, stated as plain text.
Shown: 10 lb
